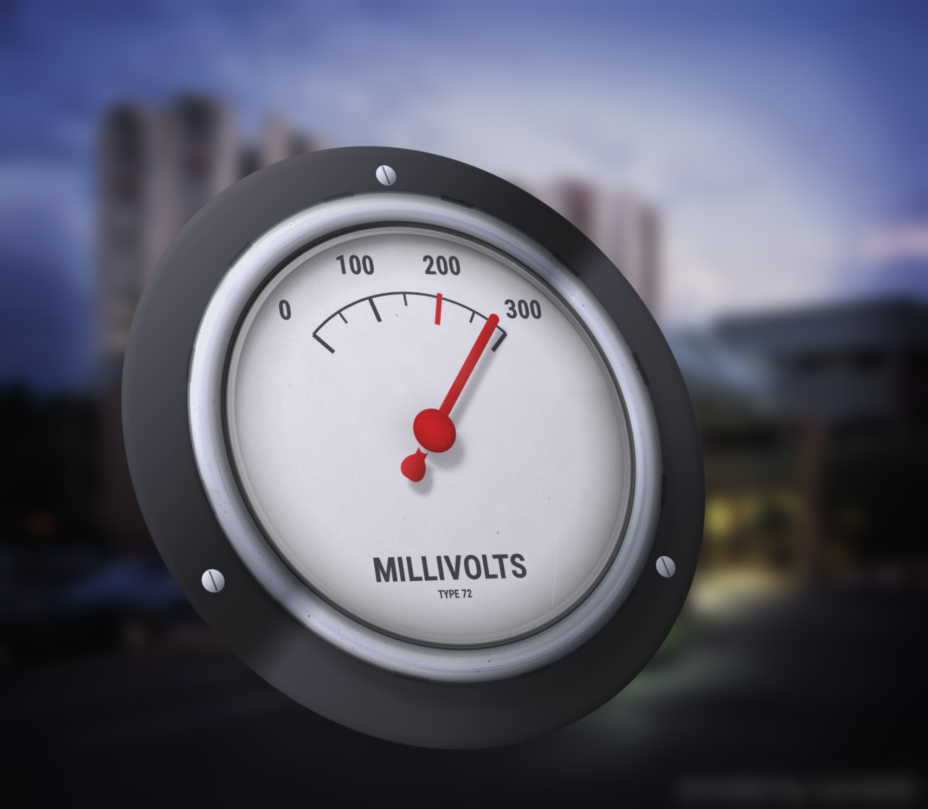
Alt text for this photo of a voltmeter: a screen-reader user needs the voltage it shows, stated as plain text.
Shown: 275 mV
